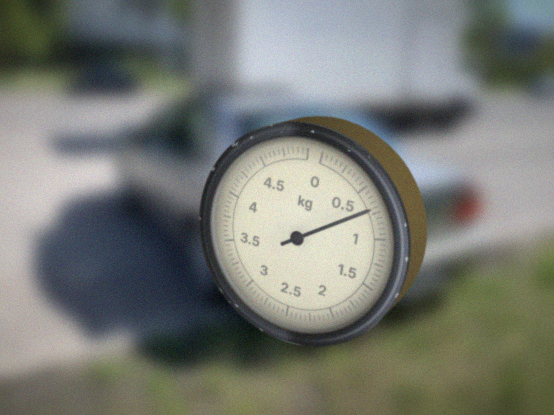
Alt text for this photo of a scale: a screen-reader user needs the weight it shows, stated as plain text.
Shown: 0.7 kg
